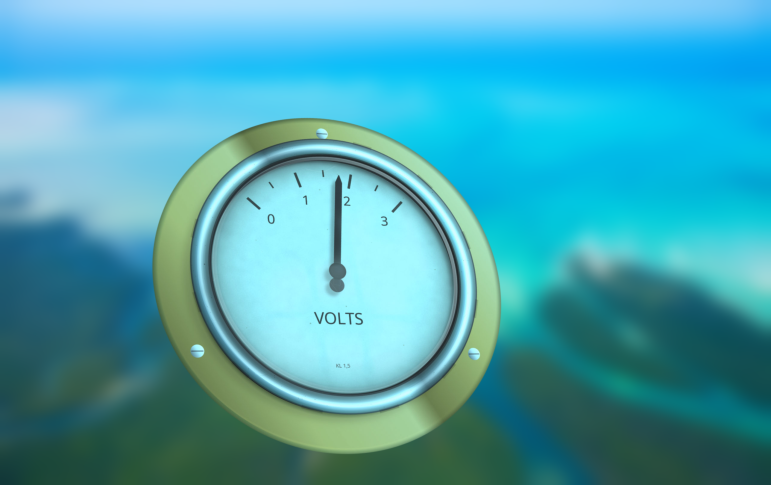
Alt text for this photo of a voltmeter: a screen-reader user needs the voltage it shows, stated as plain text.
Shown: 1.75 V
